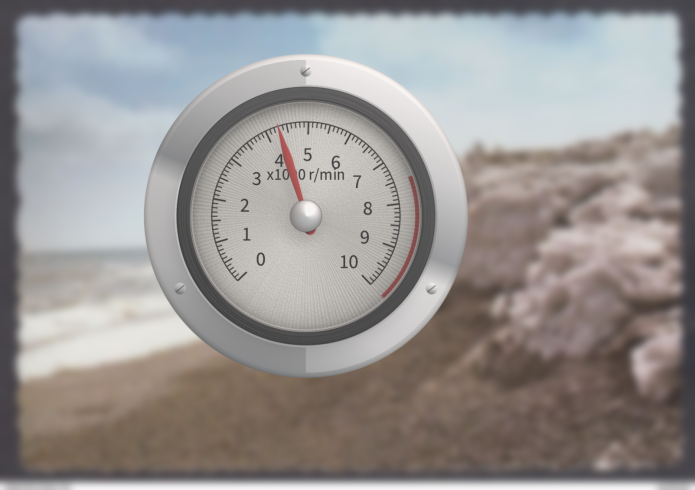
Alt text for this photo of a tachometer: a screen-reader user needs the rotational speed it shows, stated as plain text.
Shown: 4300 rpm
